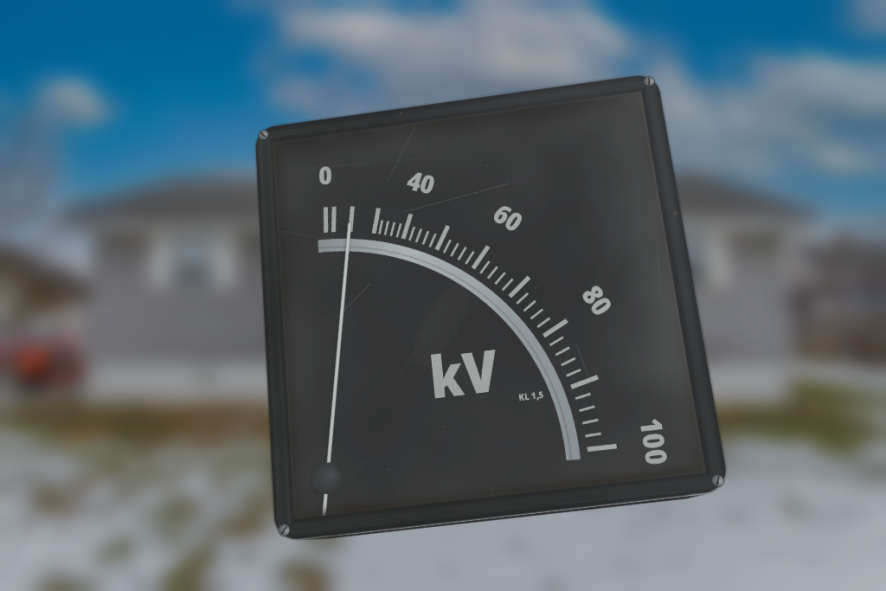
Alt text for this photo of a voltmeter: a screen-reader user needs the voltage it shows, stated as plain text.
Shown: 20 kV
